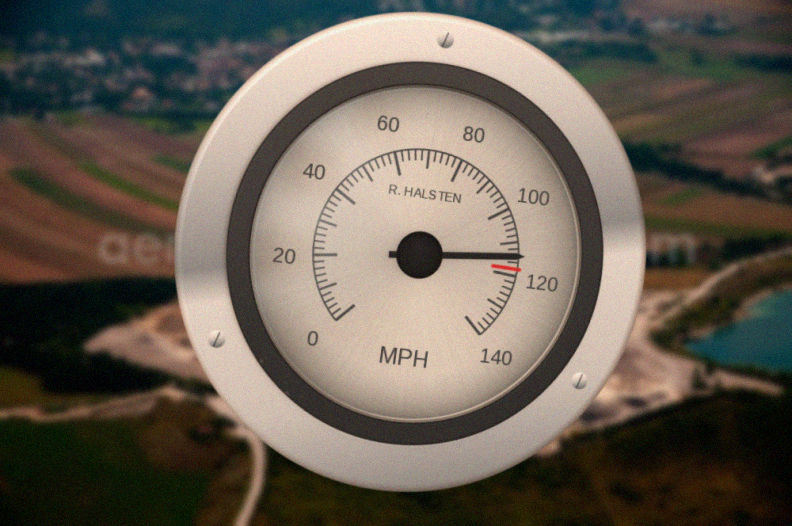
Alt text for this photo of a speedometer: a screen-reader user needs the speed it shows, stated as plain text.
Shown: 114 mph
